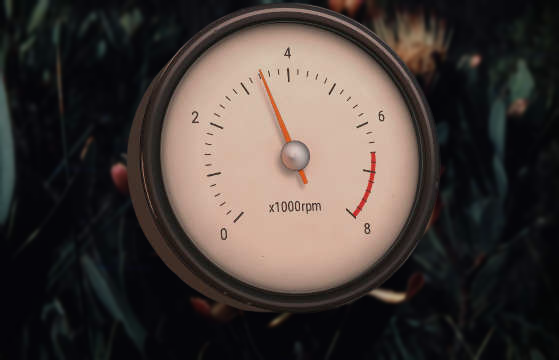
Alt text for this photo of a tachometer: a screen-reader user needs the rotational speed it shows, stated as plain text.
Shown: 3400 rpm
